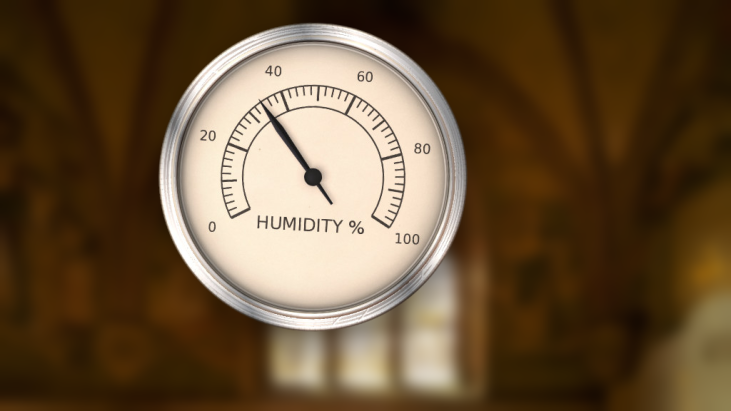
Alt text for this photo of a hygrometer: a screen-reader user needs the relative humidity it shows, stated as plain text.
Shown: 34 %
